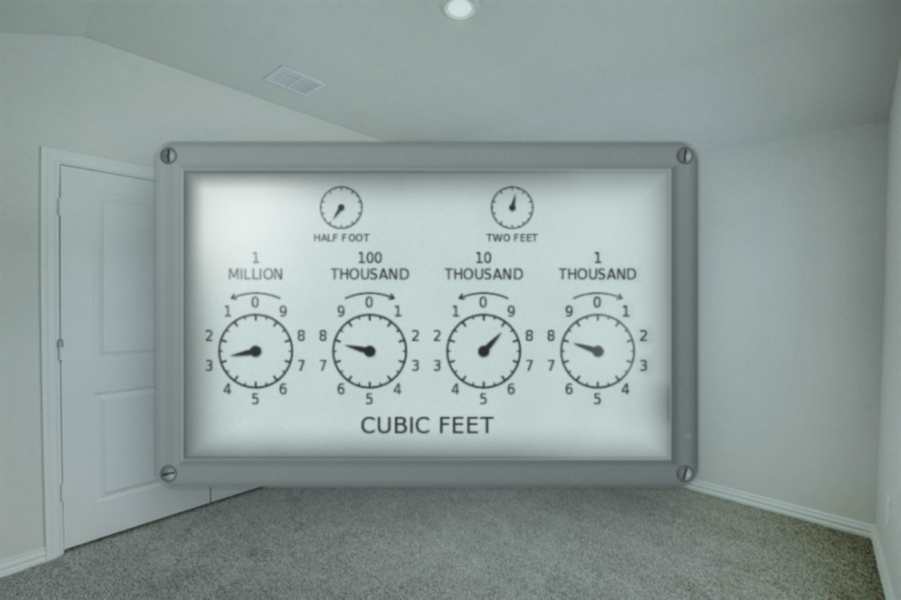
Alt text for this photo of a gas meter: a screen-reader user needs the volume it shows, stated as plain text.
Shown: 278800 ft³
